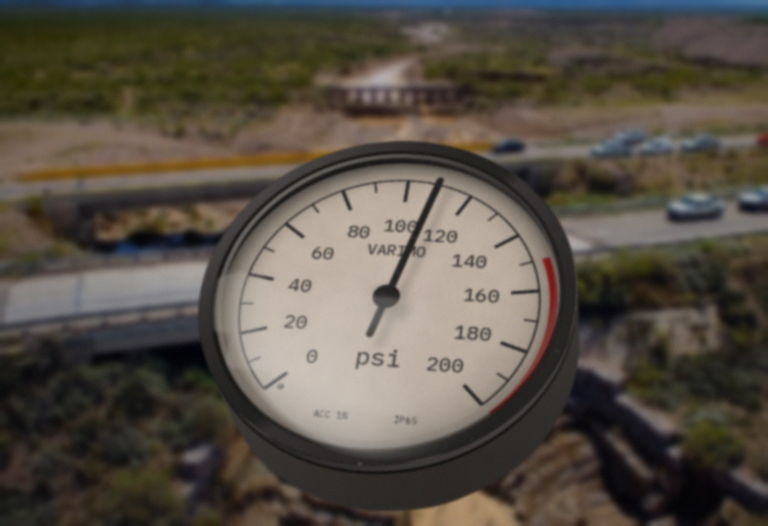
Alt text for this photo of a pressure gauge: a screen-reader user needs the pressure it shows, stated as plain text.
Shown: 110 psi
